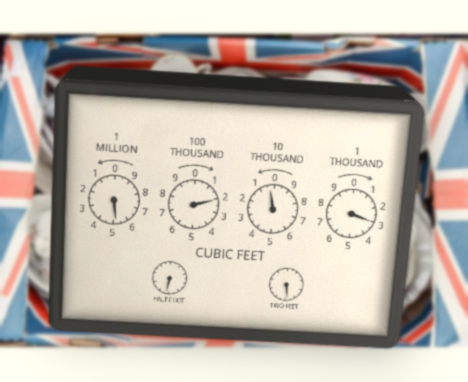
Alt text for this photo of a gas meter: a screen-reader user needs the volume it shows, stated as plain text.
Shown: 520300 ft³
